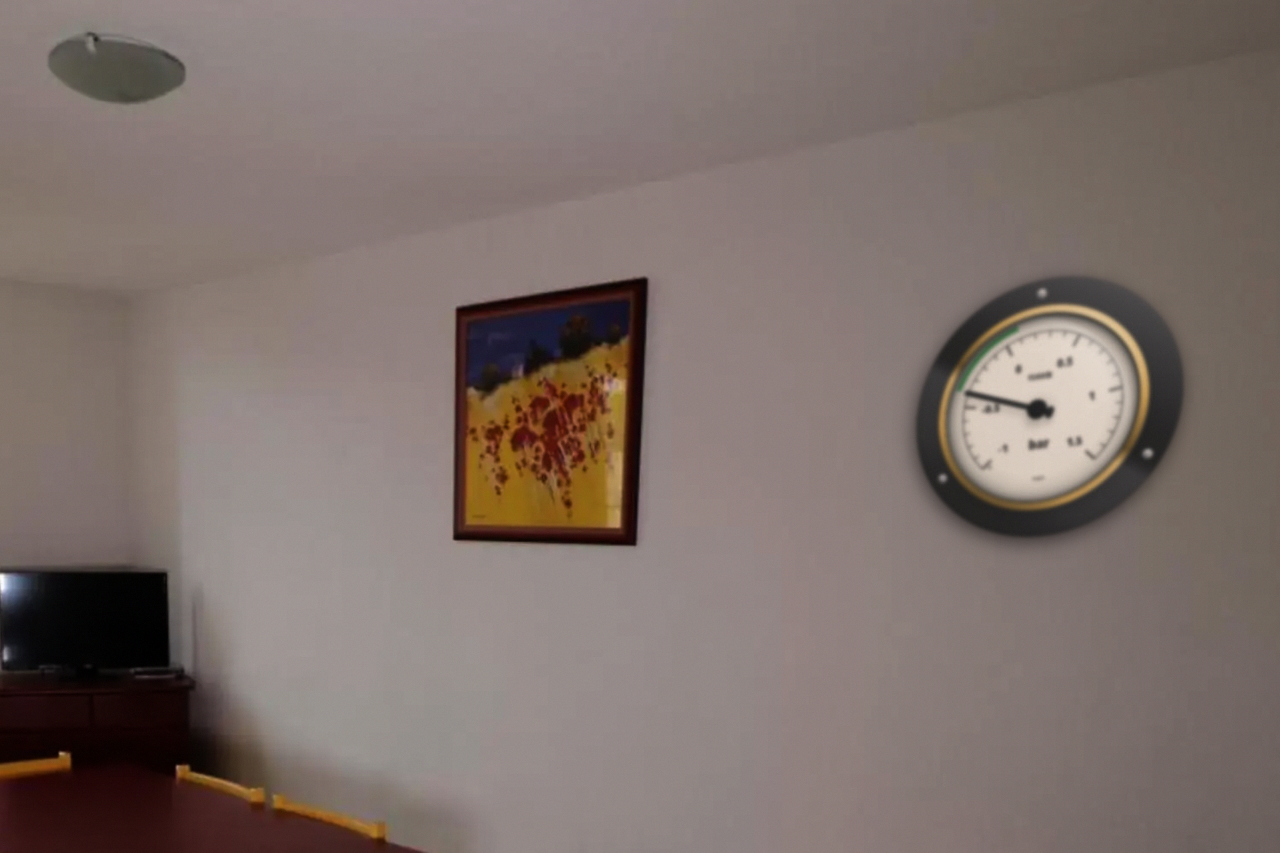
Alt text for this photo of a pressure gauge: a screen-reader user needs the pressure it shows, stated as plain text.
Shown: -0.4 bar
